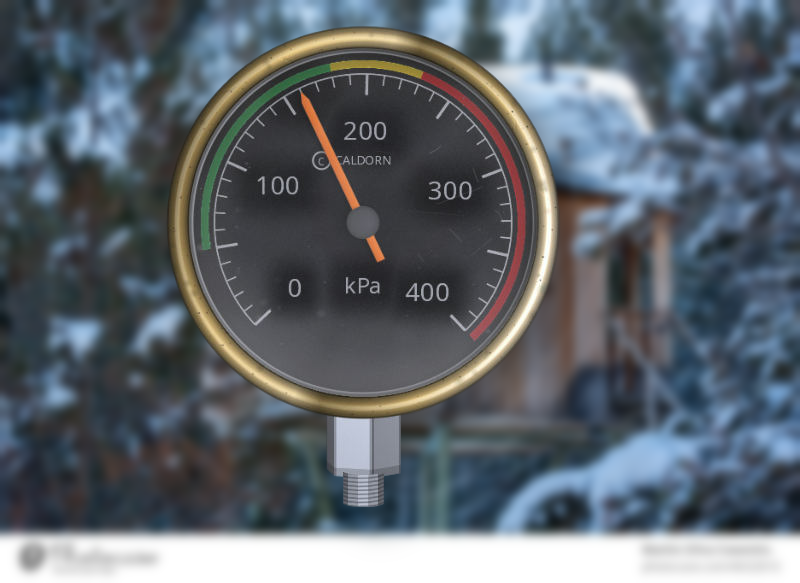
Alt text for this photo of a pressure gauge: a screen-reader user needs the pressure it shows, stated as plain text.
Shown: 160 kPa
